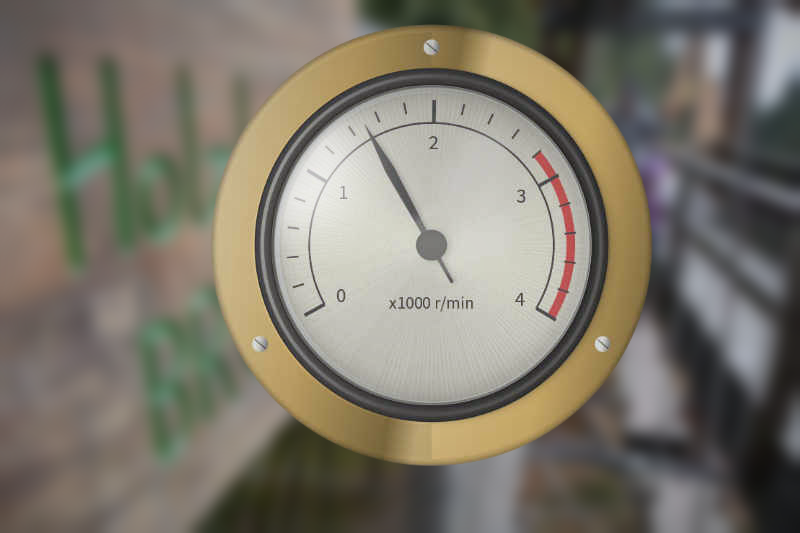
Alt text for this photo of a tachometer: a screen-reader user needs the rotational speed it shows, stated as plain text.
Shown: 1500 rpm
